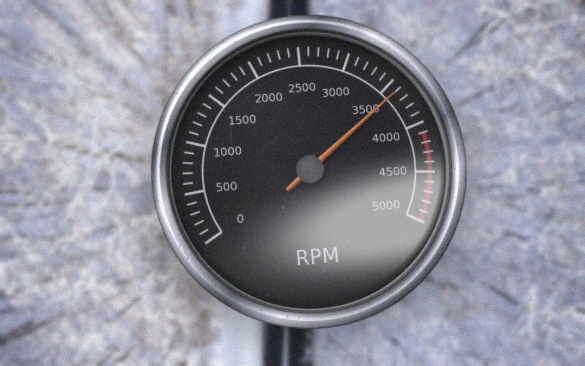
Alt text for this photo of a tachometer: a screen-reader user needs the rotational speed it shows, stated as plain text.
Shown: 3600 rpm
